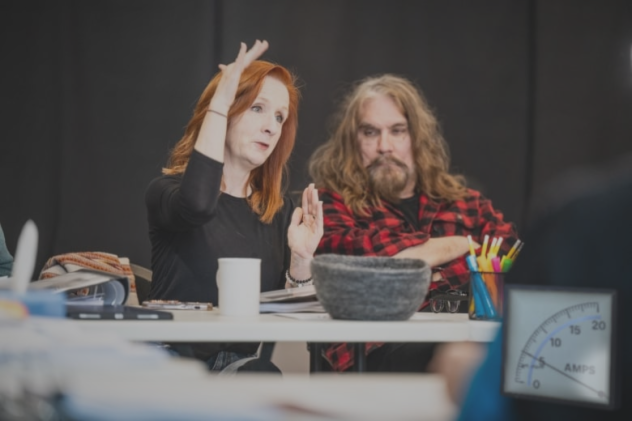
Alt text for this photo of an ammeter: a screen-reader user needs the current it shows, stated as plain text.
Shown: 5 A
